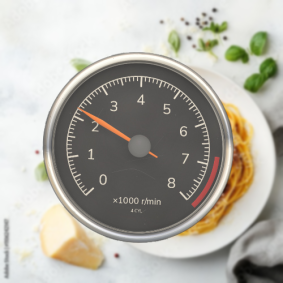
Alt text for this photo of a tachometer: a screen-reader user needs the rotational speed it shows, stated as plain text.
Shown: 2200 rpm
